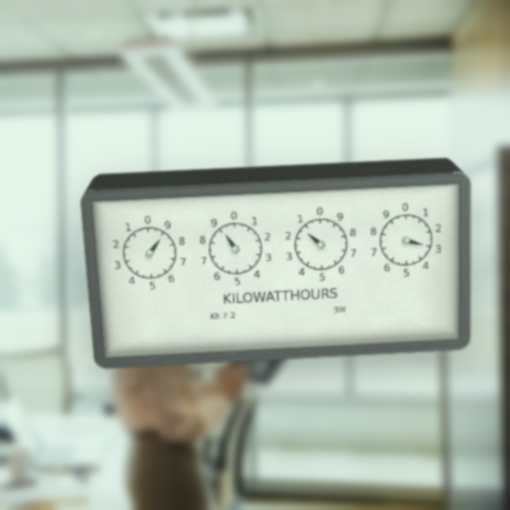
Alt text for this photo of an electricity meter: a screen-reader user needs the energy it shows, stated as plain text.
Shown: 8913 kWh
